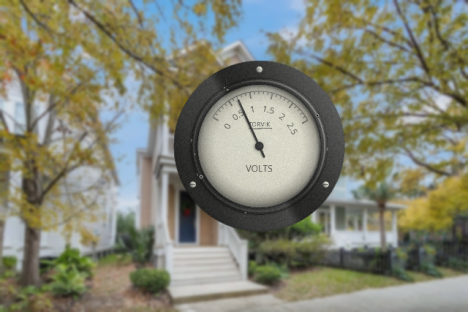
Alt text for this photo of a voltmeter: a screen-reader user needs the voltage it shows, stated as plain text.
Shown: 0.7 V
